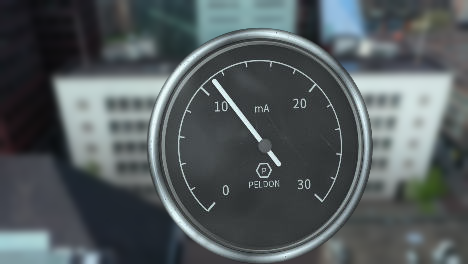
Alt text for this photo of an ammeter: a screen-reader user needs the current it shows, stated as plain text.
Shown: 11 mA
